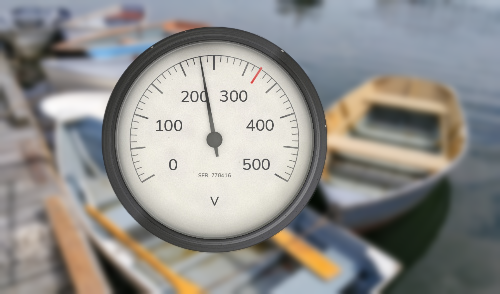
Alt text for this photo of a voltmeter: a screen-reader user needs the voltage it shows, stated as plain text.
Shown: 230 V
